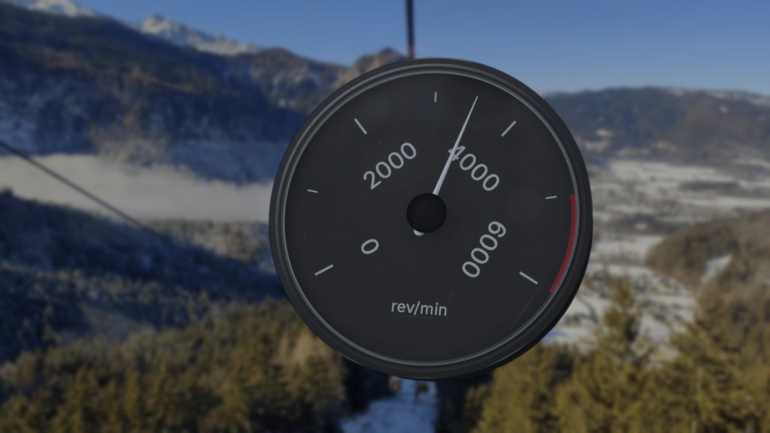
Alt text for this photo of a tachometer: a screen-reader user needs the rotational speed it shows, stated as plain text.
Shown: 3500 rpm
